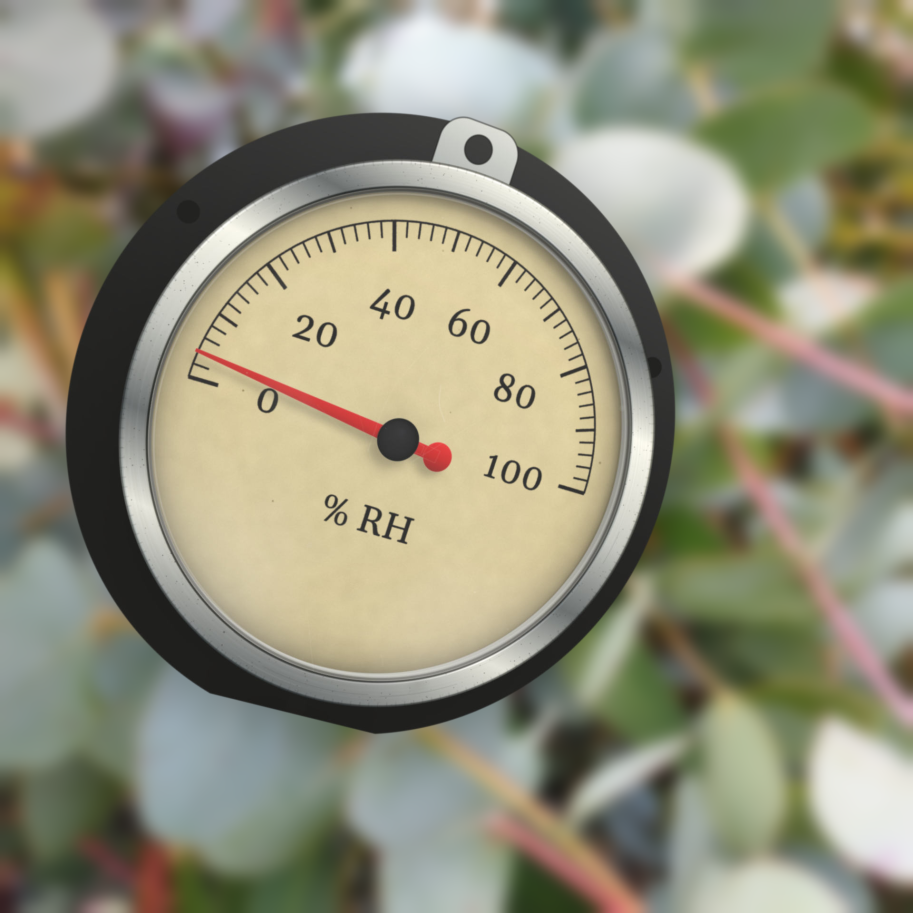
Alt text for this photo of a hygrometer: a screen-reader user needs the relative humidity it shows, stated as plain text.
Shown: 4 %
